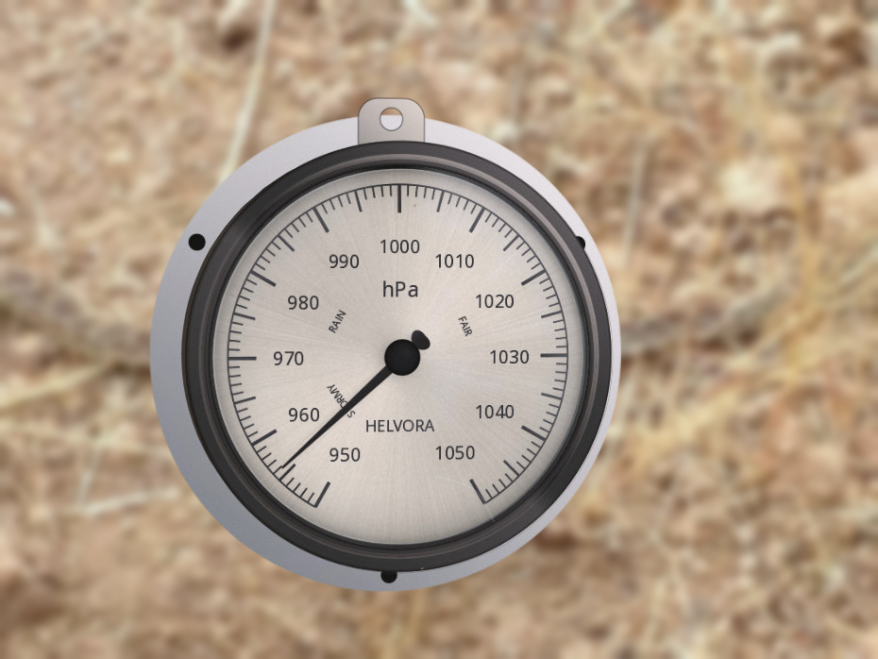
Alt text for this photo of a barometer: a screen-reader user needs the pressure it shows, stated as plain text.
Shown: 956 hPa
